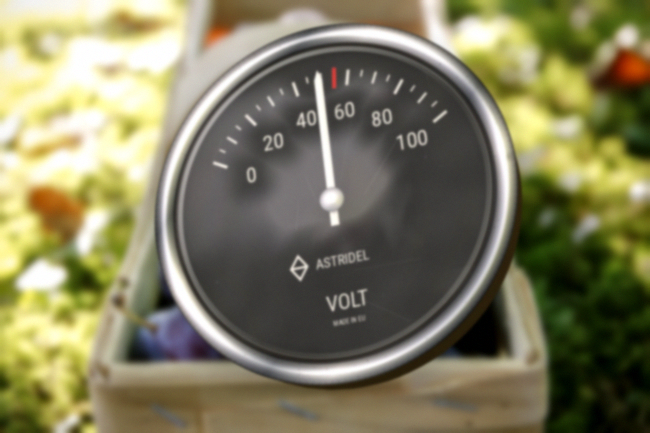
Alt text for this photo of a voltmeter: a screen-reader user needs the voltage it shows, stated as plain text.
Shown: 50 V
